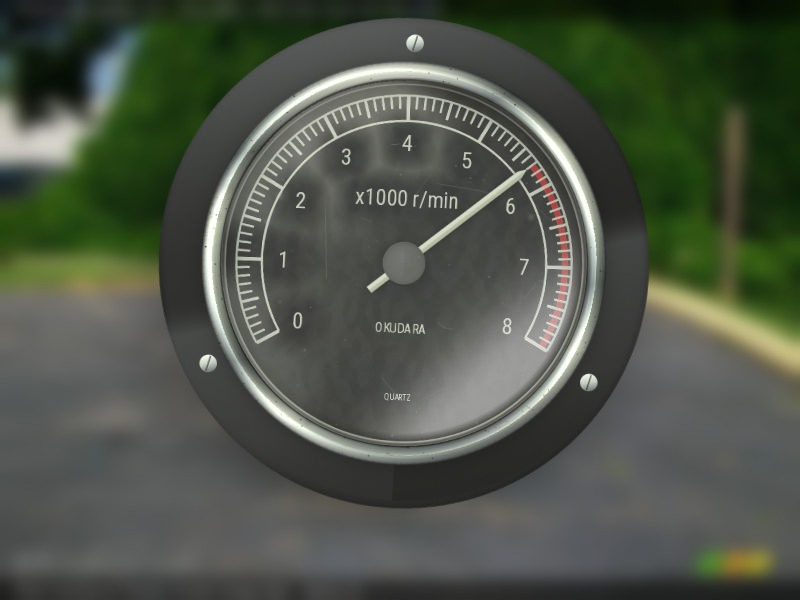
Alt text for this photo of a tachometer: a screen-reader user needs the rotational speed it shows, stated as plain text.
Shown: 5700 rpm
